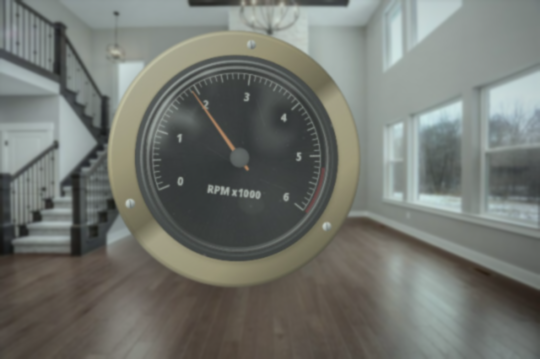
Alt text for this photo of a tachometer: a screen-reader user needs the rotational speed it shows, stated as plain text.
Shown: 1900 rpm
